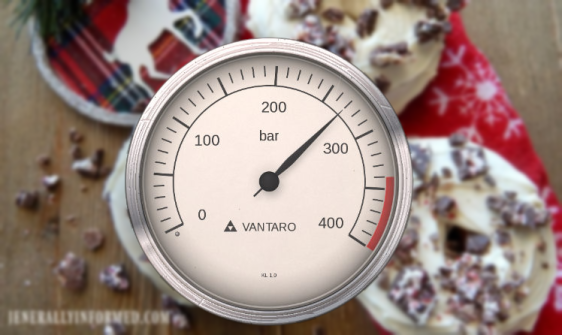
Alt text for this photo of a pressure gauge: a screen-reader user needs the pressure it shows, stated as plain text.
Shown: 270 bar
